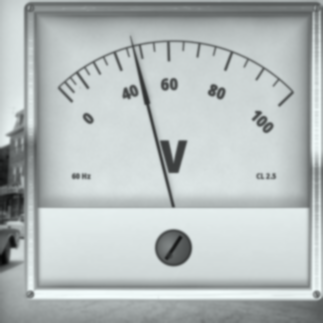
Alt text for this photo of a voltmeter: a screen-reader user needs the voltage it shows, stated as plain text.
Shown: 47.5 V
